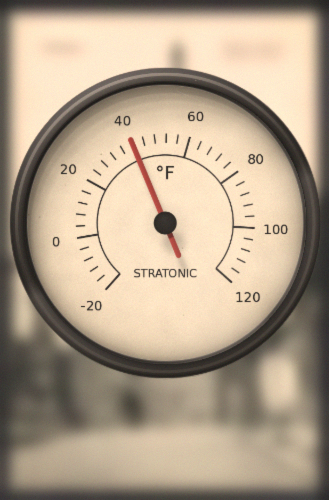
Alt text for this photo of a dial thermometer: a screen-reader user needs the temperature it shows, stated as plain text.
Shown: 40 °F
